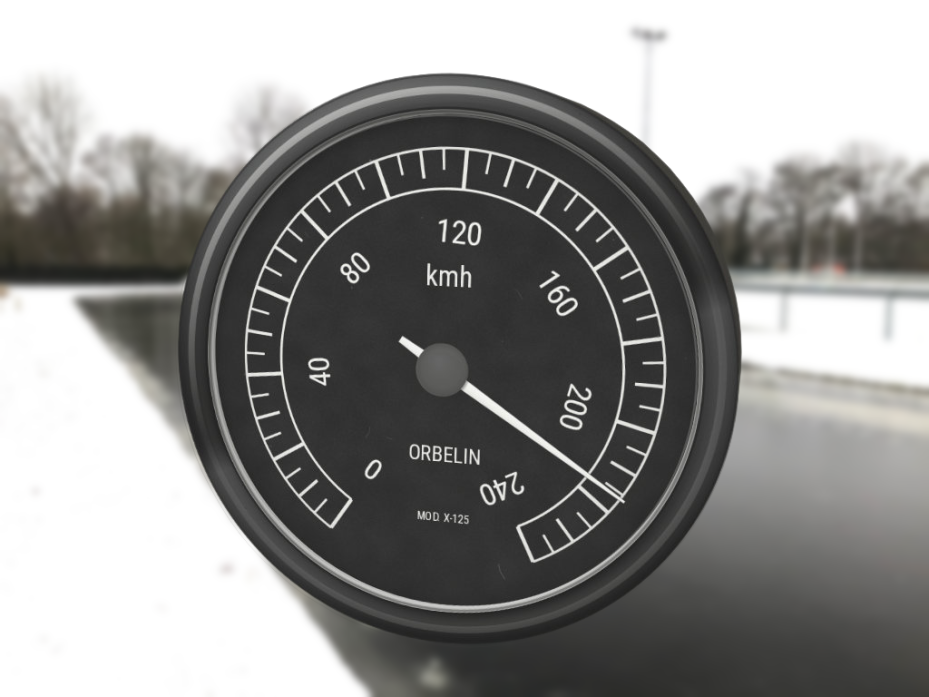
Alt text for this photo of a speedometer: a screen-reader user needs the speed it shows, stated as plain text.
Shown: 215 km/h
